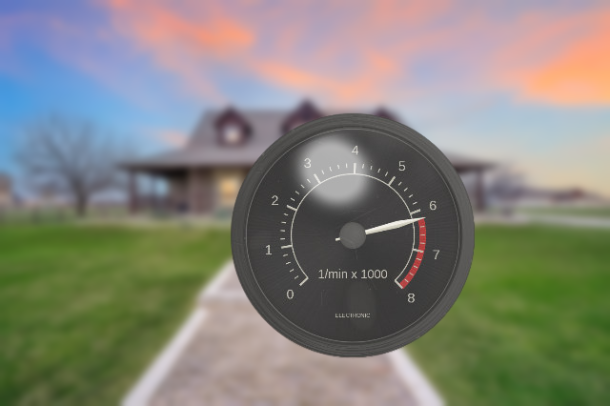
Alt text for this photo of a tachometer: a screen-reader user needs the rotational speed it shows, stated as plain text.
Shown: 6200 rpm
